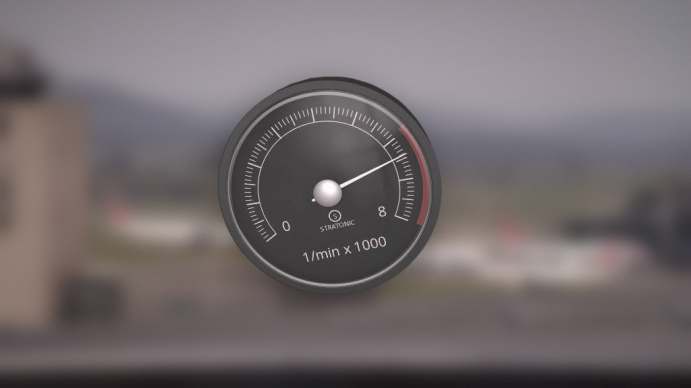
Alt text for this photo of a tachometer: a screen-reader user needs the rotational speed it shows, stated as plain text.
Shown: 6400 rpm
